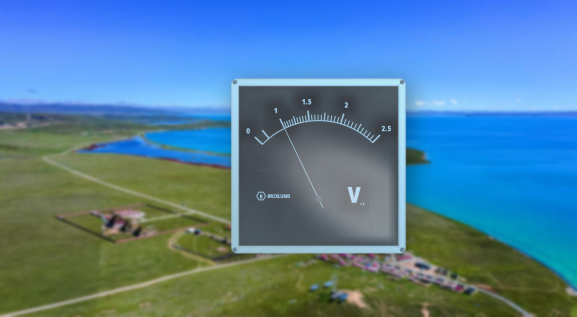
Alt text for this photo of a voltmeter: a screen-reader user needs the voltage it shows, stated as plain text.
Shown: 1 V
